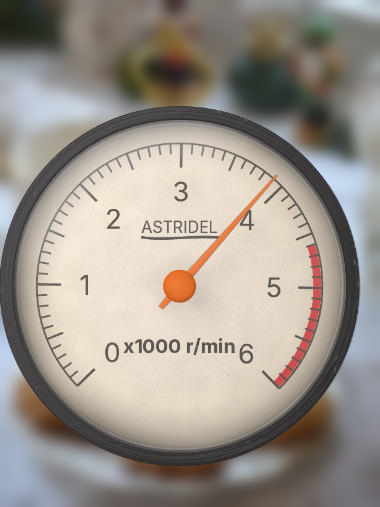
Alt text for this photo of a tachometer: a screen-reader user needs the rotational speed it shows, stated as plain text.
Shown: 3900 rpm
